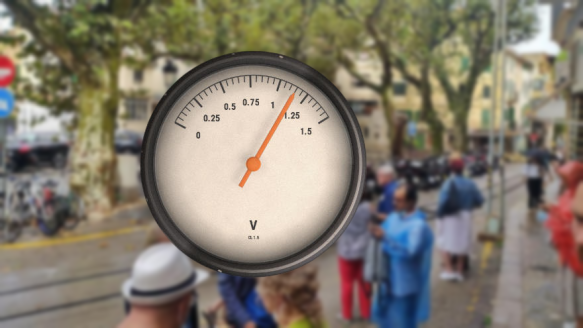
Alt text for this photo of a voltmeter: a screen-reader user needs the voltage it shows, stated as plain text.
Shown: 1.15 V
